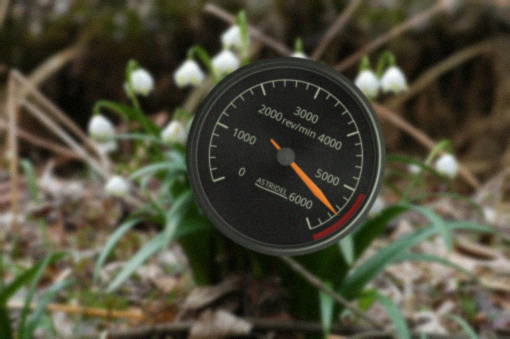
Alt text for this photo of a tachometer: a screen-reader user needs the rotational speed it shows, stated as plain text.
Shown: 5500 rpm
